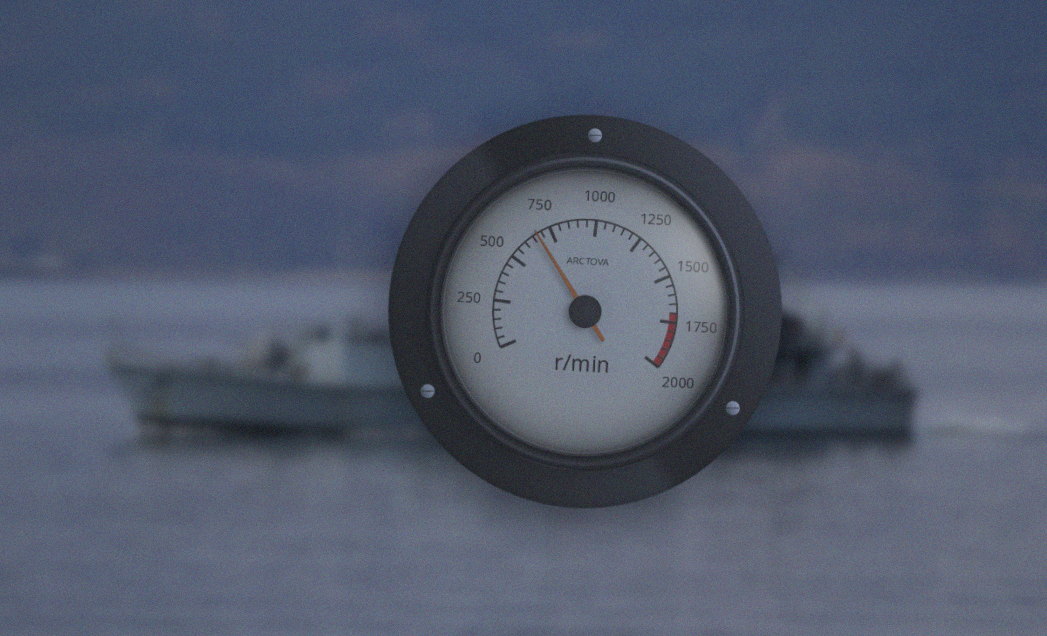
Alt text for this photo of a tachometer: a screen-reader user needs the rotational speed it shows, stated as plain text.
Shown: 675 rpm
